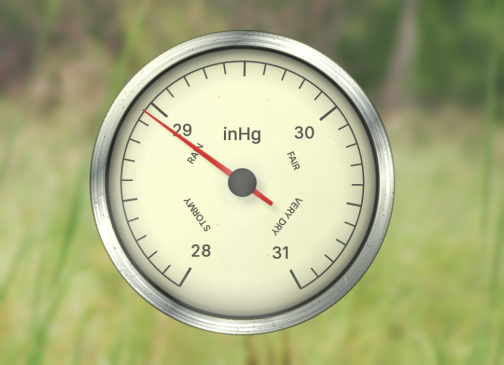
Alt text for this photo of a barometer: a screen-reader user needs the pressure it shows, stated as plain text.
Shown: 28.95 inHg
